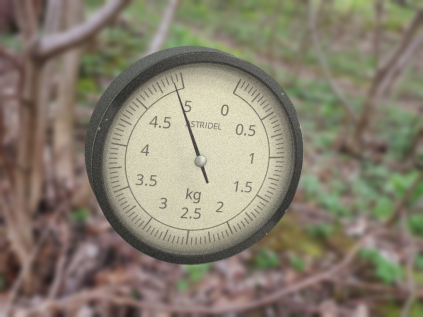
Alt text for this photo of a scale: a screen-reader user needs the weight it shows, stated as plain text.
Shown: 4.9 kg
